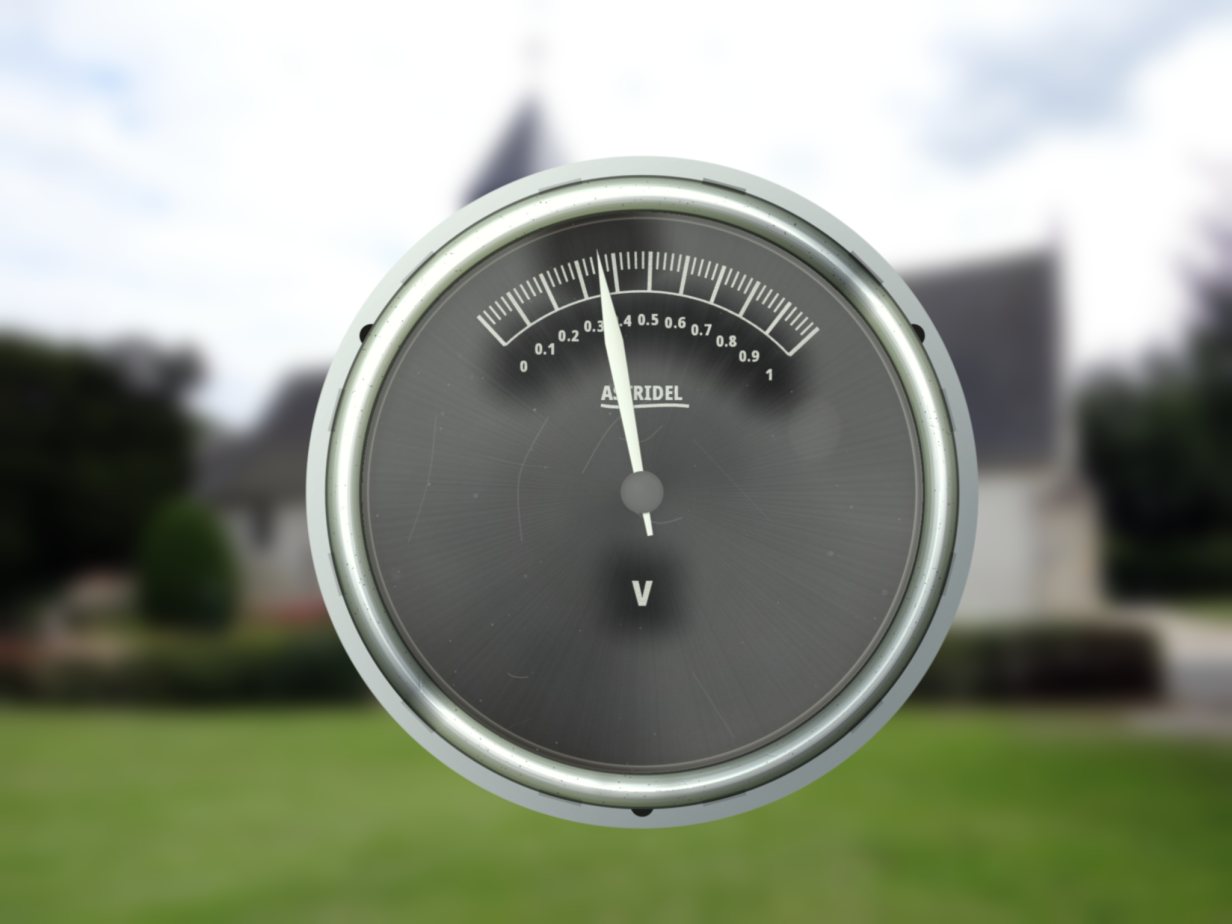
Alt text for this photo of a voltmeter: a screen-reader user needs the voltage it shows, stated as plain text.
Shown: 0.36 V
